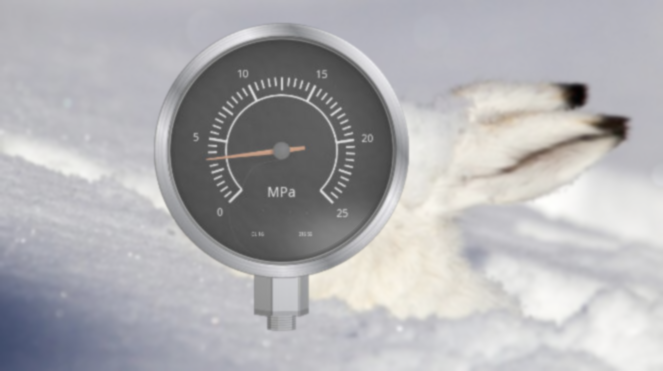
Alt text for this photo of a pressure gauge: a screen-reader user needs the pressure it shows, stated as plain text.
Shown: 3.5 MPa
